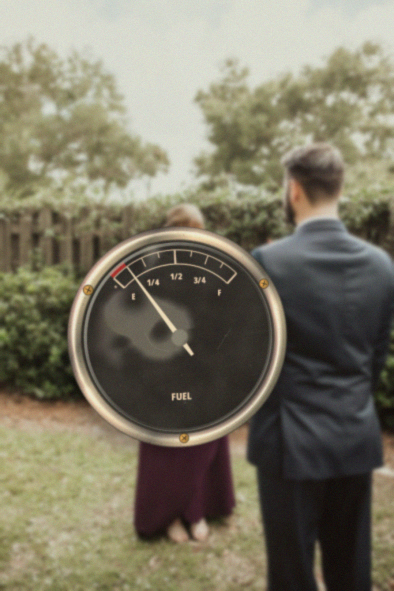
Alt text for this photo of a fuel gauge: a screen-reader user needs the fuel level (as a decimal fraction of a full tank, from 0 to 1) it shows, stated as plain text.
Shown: 0.125
